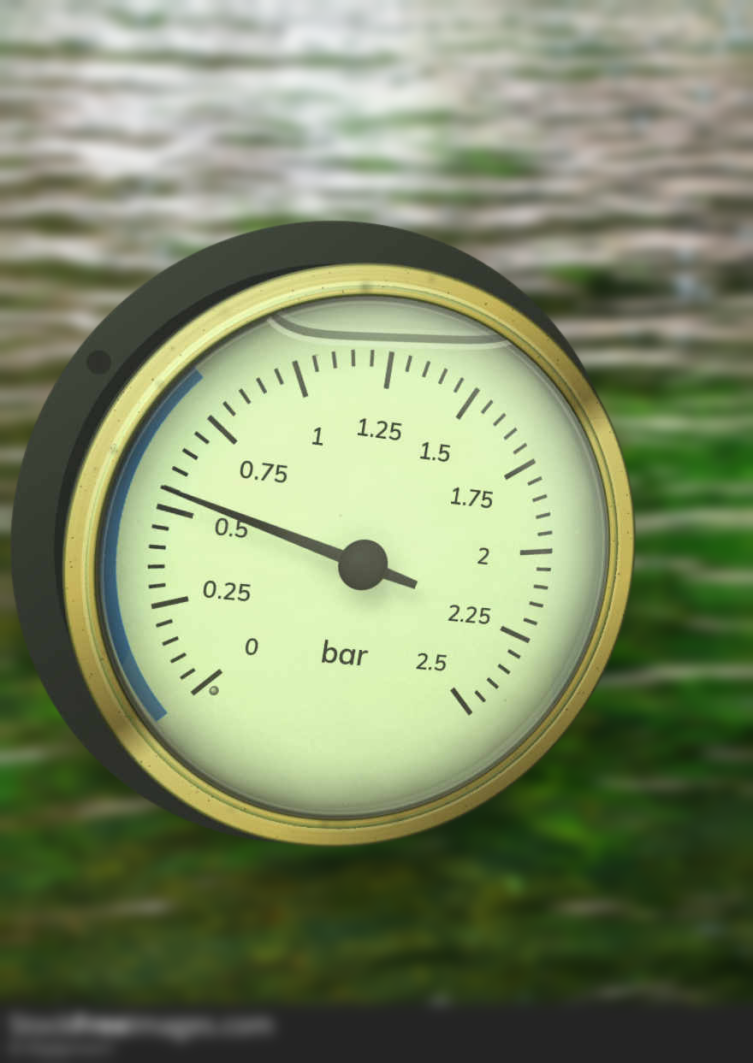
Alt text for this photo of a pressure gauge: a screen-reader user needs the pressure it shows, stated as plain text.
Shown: 0.55 bar
